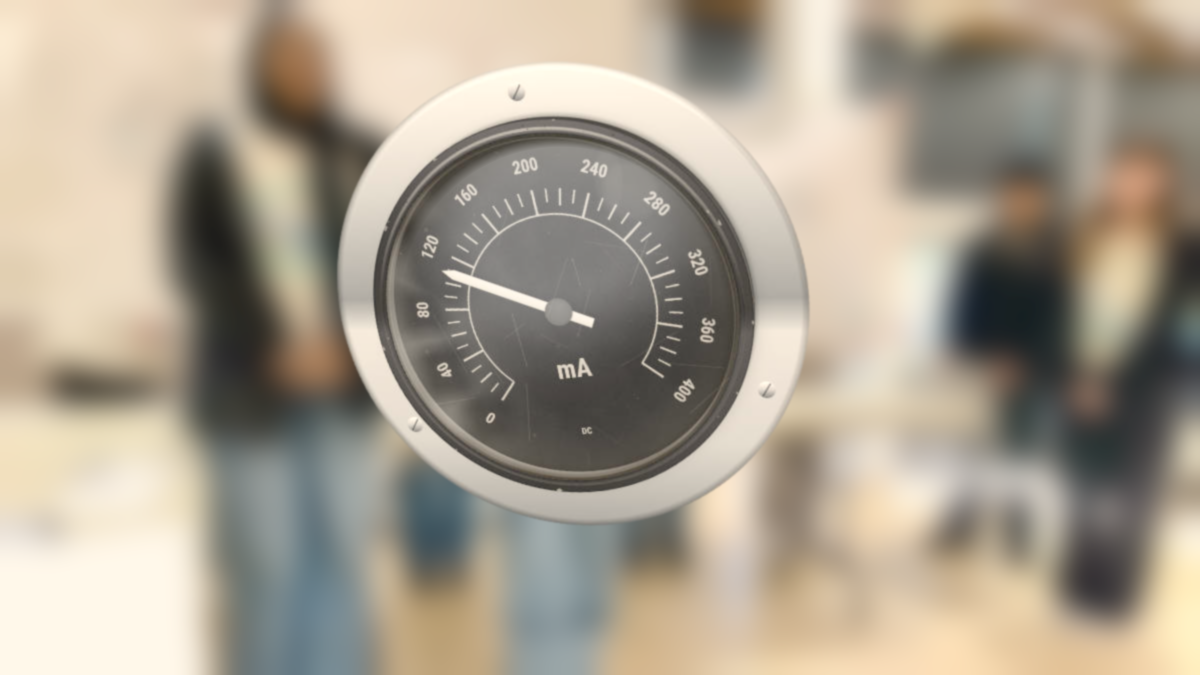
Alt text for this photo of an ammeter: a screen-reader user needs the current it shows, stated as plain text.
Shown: 110 mA
